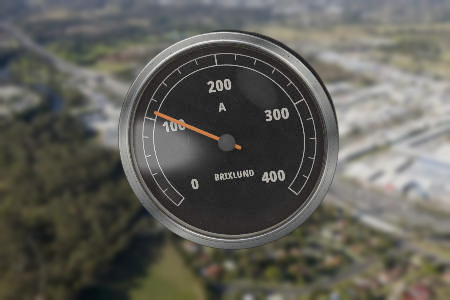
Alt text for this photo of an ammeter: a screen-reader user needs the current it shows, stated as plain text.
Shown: 110 A
